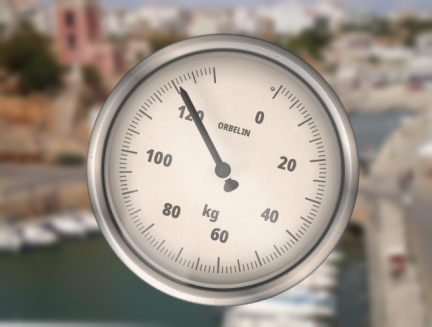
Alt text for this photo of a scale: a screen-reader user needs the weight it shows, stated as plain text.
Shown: 121 kg
